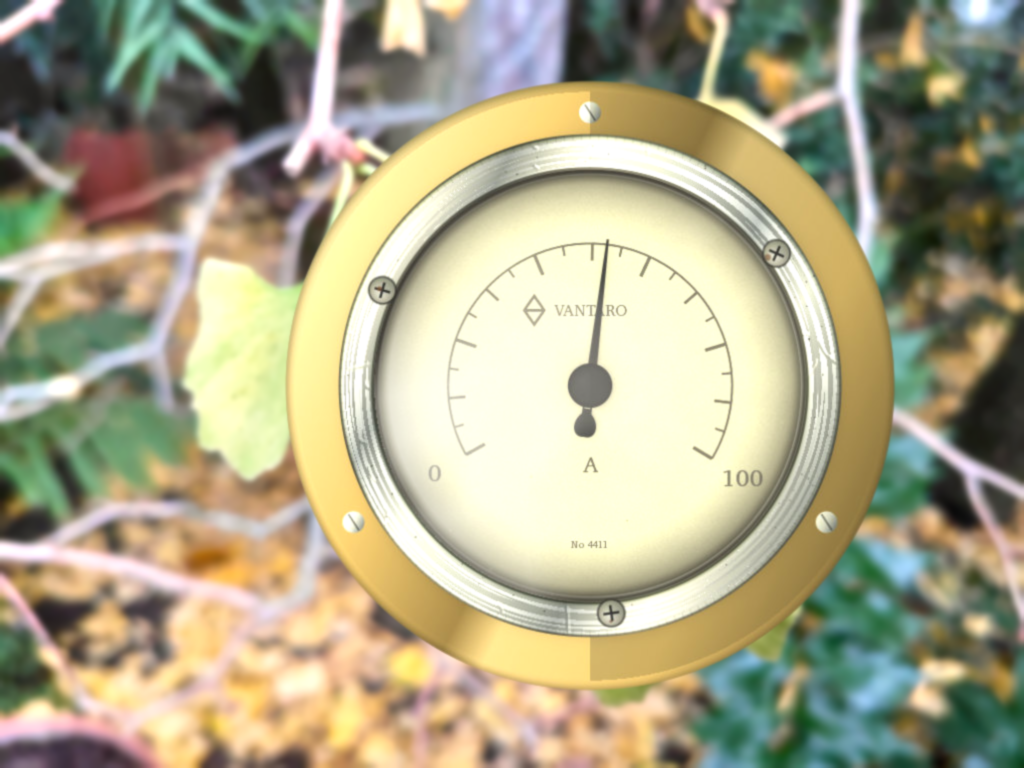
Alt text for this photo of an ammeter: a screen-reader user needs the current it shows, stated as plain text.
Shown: 52.5 A
